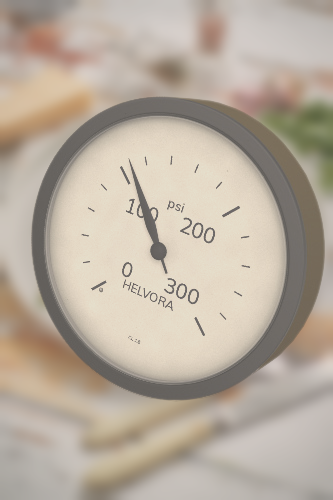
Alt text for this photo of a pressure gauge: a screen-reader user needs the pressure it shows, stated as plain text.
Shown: 110 psi
